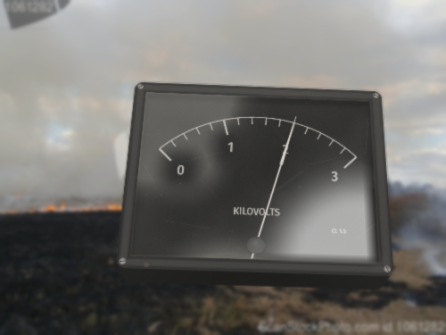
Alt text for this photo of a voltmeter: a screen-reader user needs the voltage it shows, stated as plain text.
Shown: 2 kV
